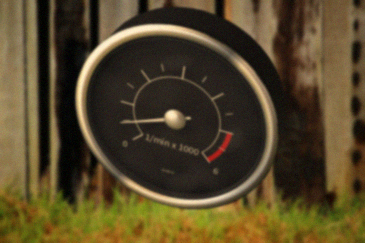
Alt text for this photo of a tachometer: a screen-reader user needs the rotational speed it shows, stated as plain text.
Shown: 500 rpm
